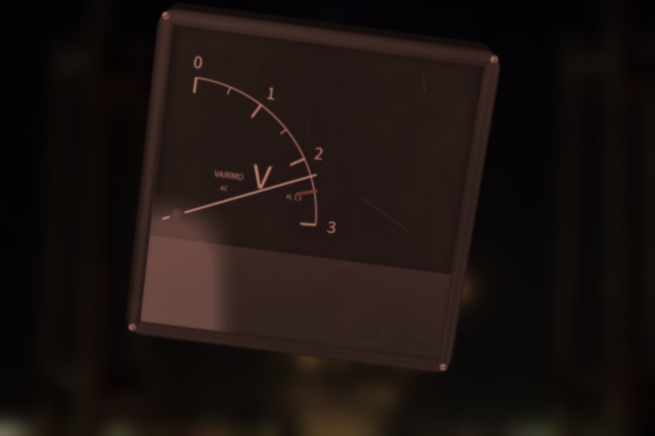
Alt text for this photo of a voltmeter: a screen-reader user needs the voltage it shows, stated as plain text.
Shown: 2.25 V
